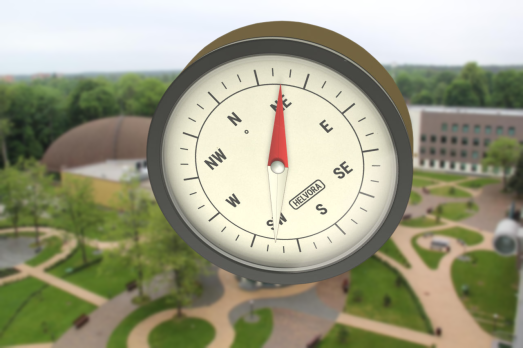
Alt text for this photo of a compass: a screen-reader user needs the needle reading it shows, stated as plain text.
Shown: 45 °
